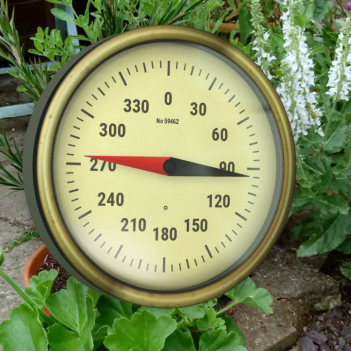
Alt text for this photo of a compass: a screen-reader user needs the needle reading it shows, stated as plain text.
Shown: 275 °
